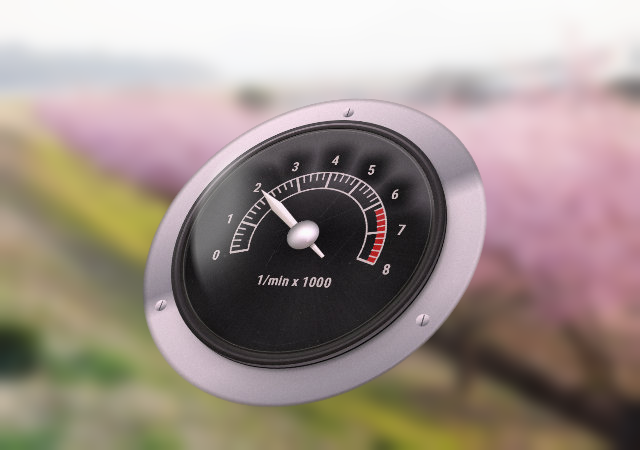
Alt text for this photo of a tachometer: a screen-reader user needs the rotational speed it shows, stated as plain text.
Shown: 2000 rpm
